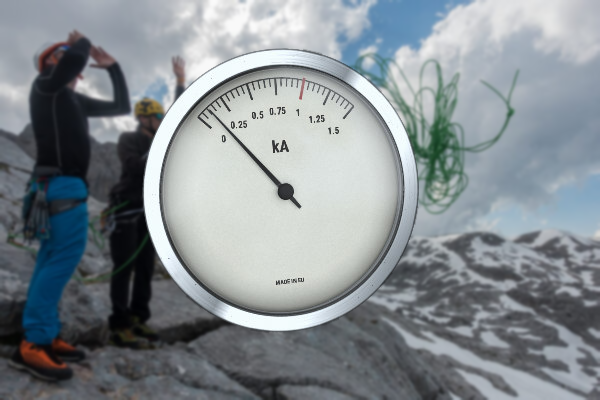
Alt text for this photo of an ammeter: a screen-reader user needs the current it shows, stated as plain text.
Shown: 0.1 kA
